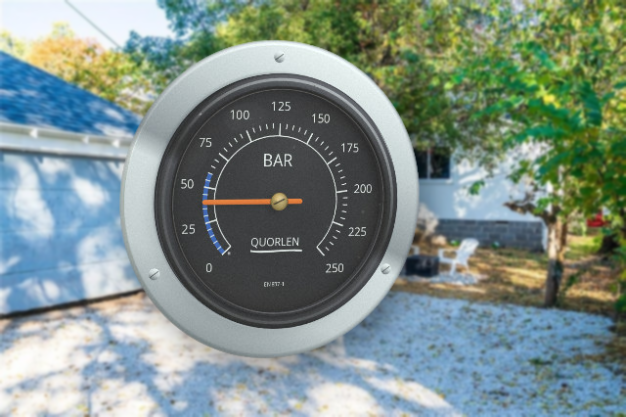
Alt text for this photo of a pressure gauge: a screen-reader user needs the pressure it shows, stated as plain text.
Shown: 40 bar
